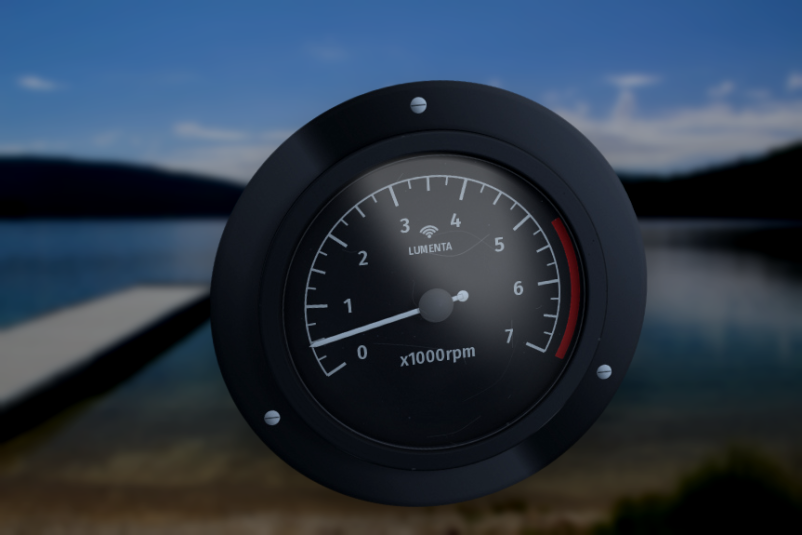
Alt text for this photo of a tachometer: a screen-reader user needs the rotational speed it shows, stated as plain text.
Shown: 500 rpm
